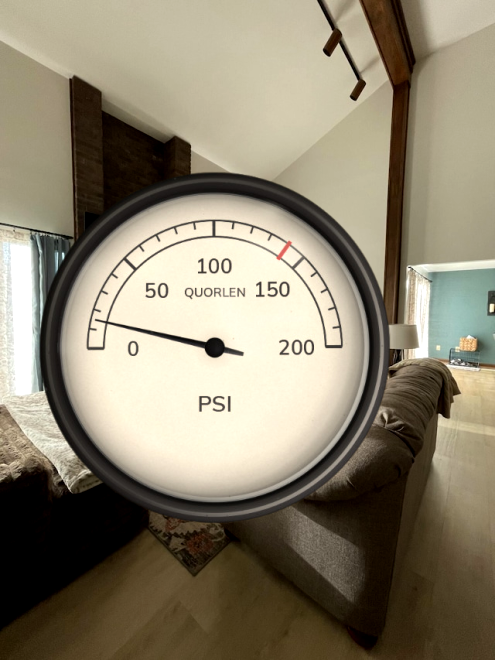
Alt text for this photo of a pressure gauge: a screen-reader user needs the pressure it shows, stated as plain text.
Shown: 15 psi
